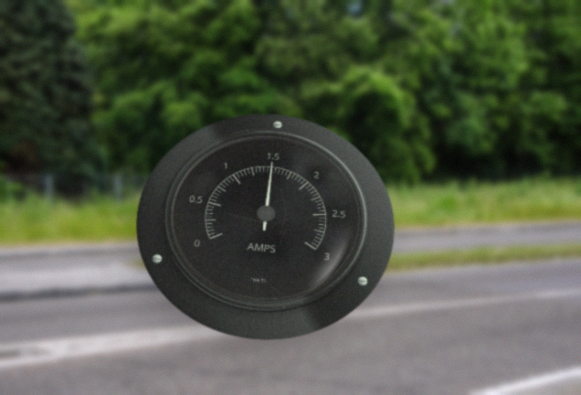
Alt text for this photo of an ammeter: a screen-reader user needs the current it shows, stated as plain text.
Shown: 1.5 A
